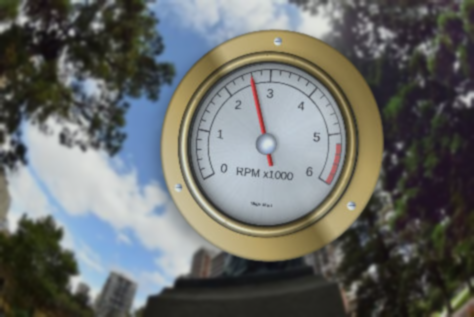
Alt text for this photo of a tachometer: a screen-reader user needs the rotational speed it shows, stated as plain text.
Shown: 2600 rpm
